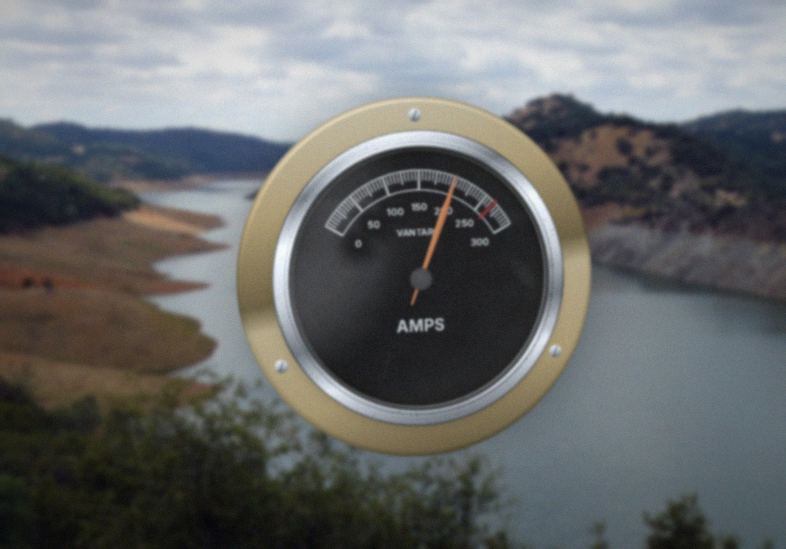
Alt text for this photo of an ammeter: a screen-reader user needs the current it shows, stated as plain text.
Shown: 200 A
